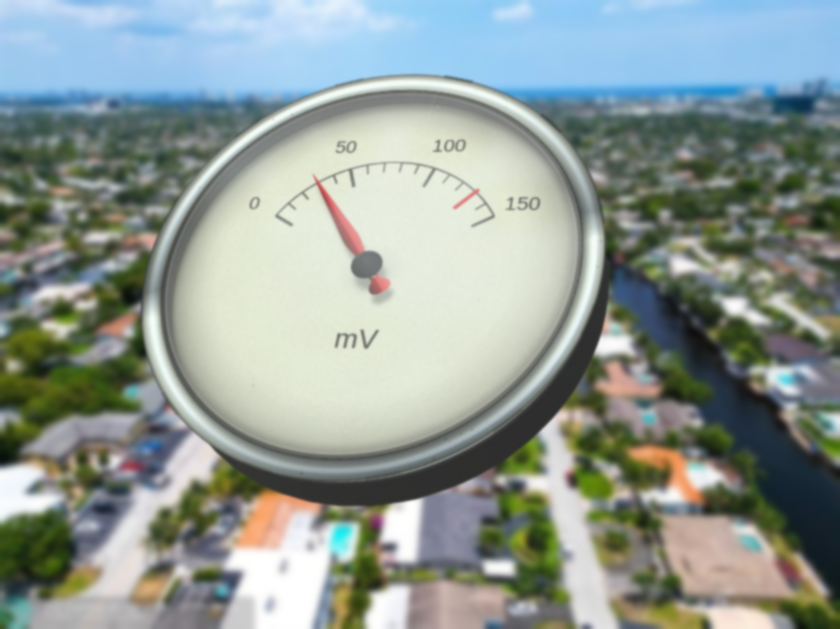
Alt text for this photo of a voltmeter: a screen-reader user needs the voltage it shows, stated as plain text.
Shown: 30 mV
